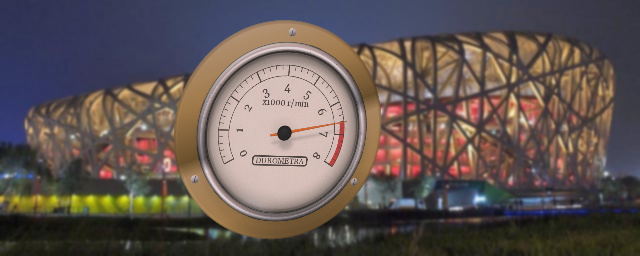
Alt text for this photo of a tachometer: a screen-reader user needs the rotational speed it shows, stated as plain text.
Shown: 6600 rpm
